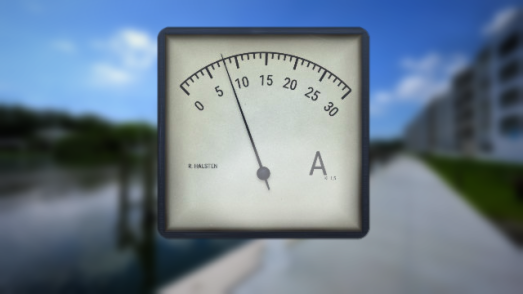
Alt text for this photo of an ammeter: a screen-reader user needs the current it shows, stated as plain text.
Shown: 8 A
